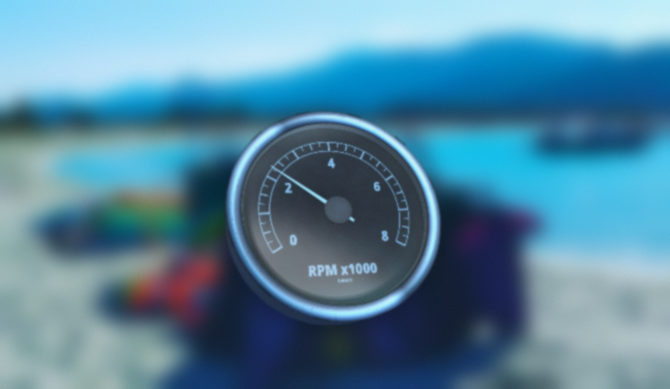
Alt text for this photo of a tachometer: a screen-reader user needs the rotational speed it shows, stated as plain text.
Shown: 2250 rpm
